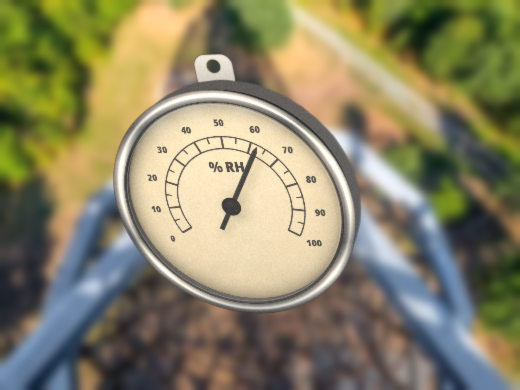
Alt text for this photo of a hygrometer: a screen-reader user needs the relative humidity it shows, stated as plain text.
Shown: 62.5 %
